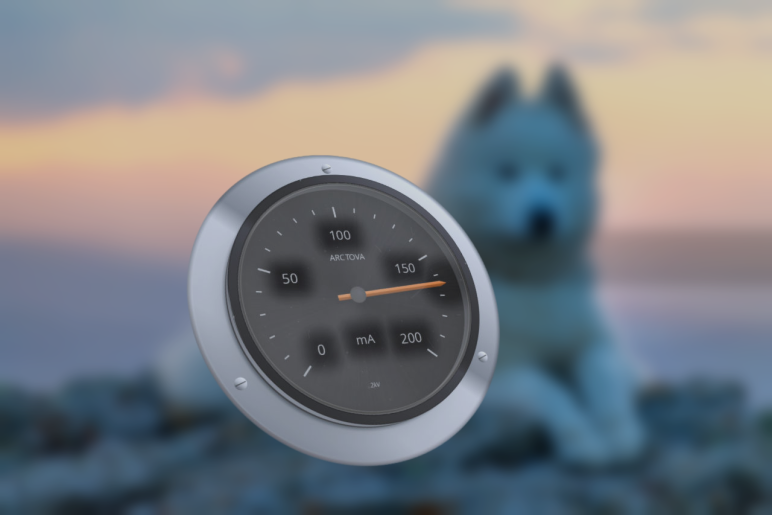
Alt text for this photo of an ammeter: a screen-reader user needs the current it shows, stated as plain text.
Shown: 165 mA
